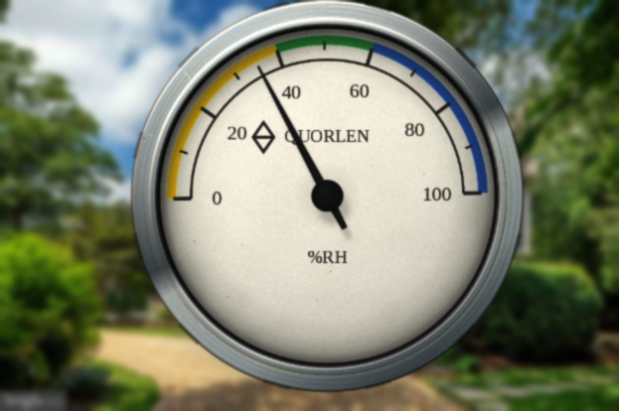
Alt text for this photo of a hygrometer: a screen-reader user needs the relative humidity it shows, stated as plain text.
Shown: 35 %
